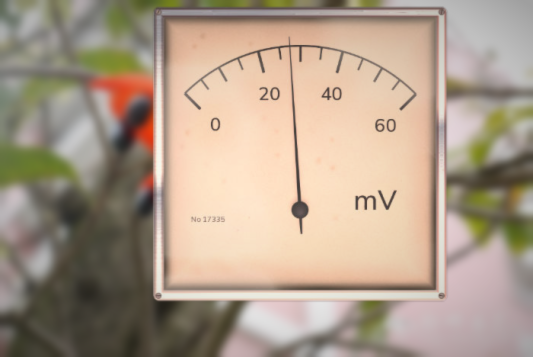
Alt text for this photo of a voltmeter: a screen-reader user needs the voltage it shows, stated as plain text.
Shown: 27.5 mV
